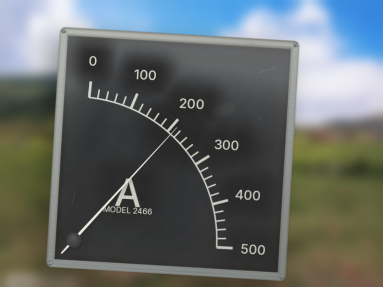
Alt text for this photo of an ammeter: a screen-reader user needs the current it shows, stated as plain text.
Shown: 210 A
